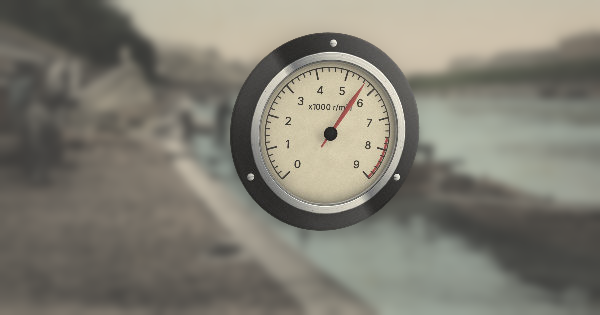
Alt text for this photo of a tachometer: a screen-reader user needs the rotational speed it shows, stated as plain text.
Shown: 5600 rpm
